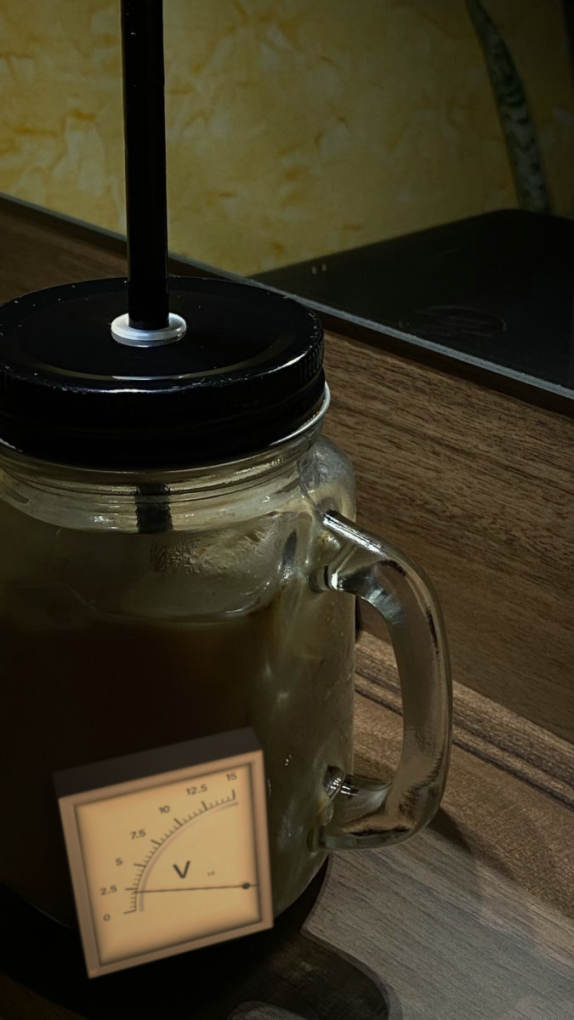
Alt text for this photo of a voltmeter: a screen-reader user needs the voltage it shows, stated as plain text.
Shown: 2.5 V
